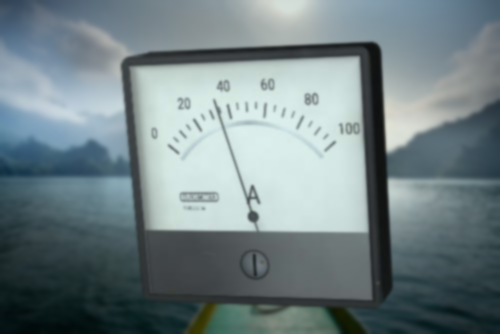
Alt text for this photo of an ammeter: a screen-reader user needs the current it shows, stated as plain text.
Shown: 35 A
